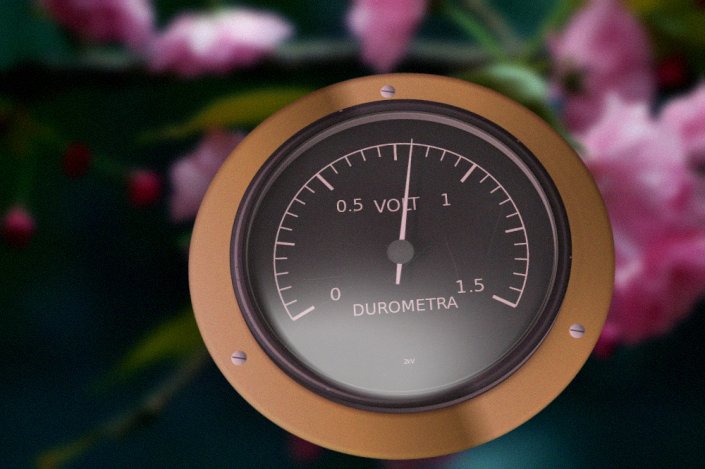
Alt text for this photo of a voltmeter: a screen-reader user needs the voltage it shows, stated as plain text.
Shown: 0.8 V
